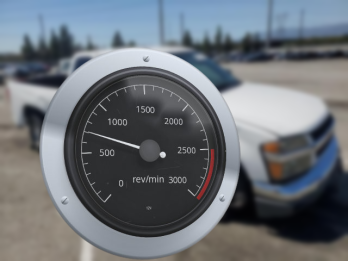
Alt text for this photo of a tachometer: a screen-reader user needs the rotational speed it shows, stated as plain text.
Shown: 700 rpm
